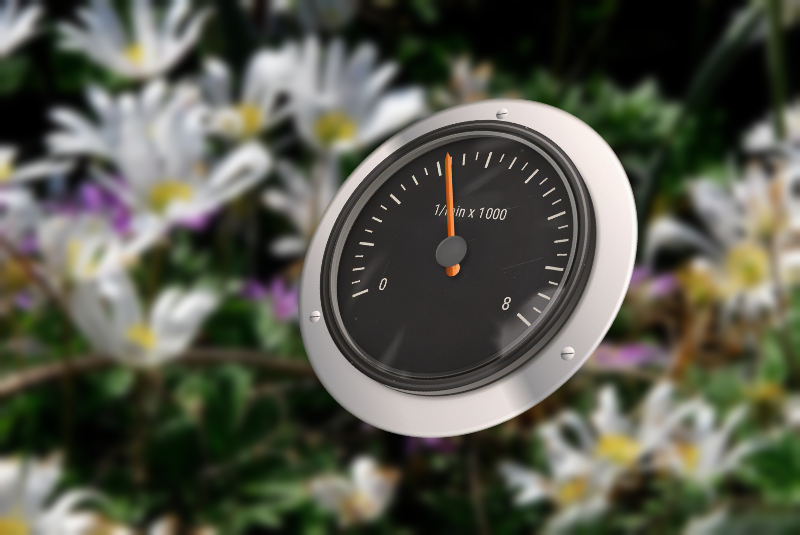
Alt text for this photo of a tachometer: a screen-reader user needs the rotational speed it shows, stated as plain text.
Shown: 3250 rpm
